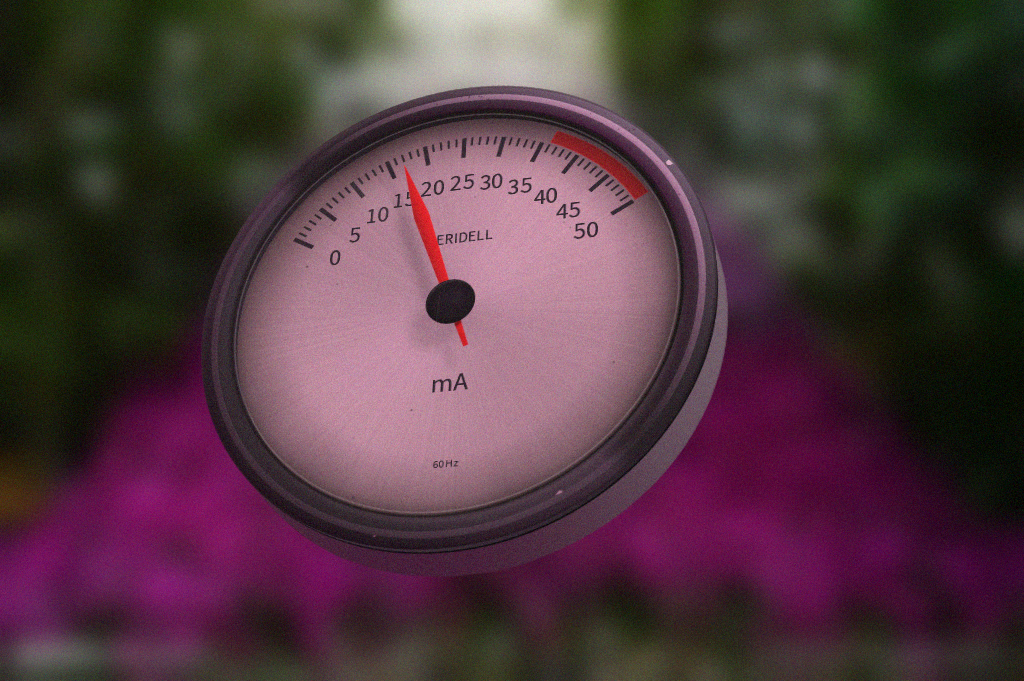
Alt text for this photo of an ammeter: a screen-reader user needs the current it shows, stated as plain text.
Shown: 17 mA
